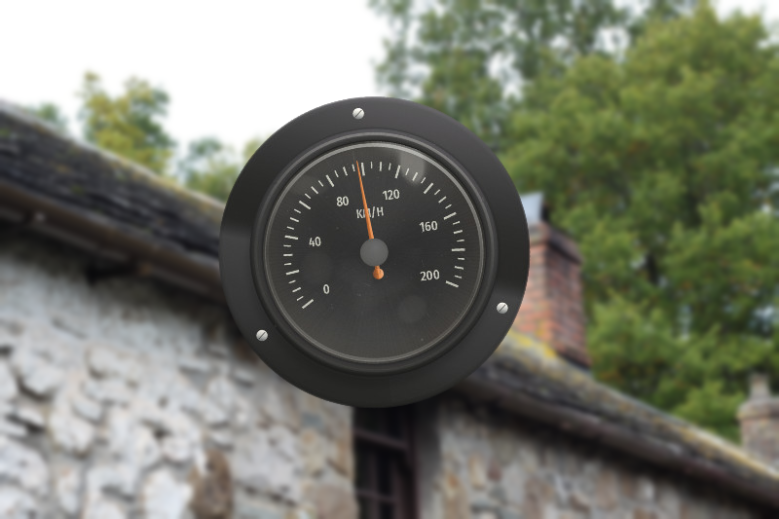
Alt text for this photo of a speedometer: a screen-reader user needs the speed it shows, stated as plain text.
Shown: 97.5 km/h
